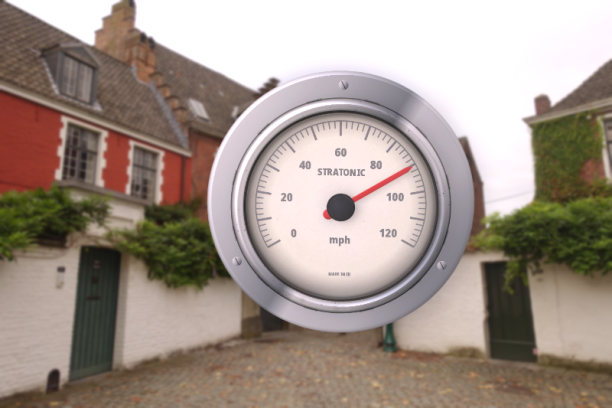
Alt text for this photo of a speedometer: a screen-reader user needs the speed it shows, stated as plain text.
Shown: 90 mph
